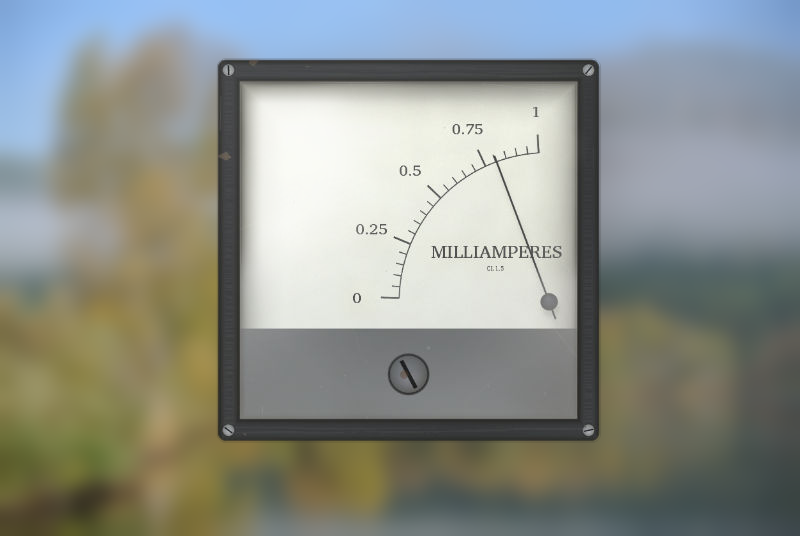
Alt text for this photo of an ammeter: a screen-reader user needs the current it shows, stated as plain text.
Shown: 0.8 mA
